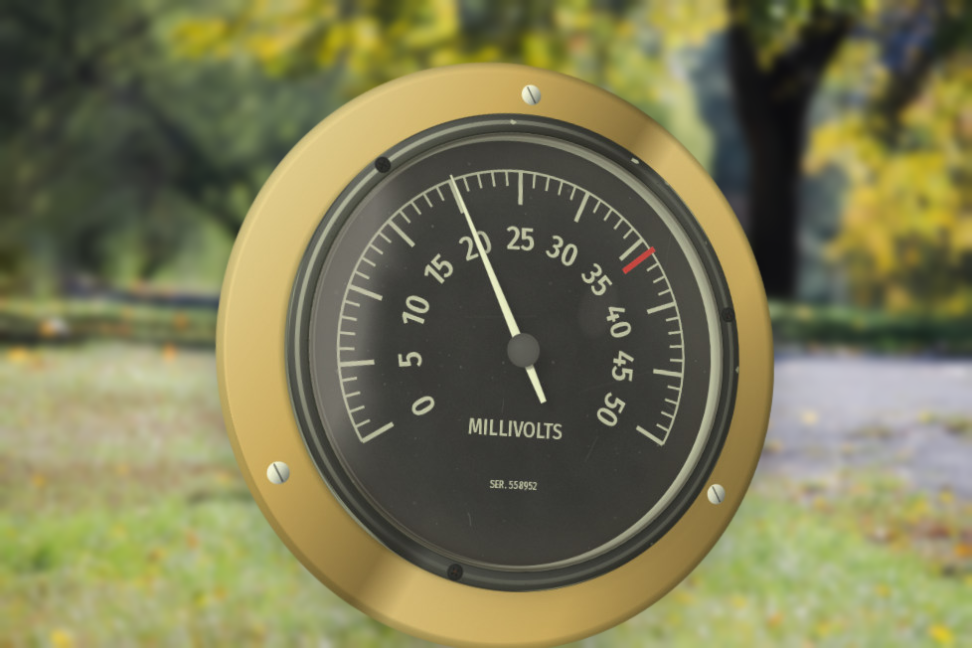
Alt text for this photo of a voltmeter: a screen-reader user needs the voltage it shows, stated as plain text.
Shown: 20 mV
